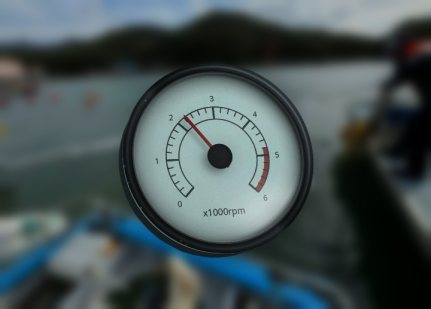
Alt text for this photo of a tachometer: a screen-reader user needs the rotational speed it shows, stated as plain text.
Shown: 2200 rpm
